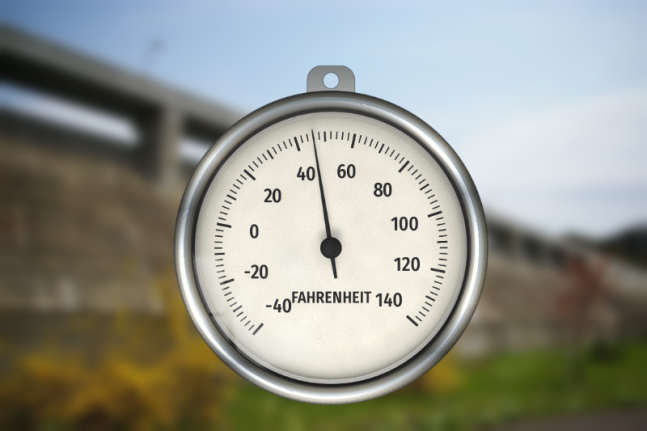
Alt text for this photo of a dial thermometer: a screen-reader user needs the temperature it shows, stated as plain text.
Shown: 46 °F
